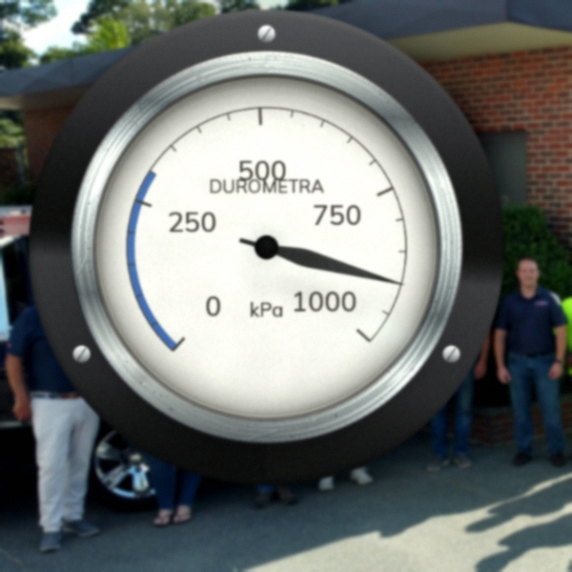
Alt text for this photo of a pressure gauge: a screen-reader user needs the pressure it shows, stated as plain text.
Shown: 900 kPa
